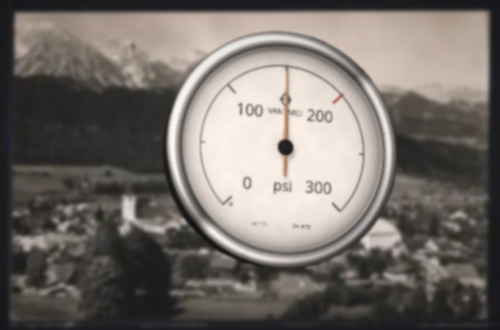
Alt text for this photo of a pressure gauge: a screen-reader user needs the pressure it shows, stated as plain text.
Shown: 150 psi
